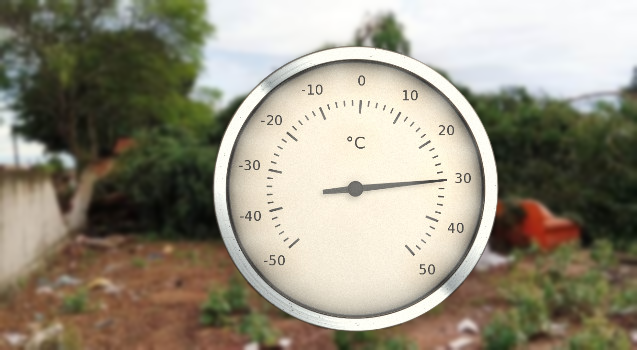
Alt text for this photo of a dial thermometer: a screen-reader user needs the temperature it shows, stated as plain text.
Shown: 30 °C
